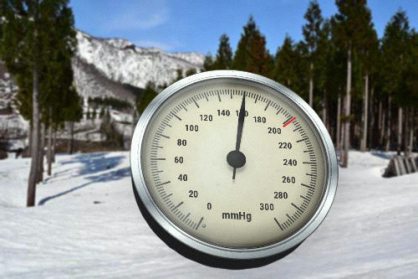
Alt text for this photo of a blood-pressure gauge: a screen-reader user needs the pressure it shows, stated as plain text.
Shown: 160 mmHg
